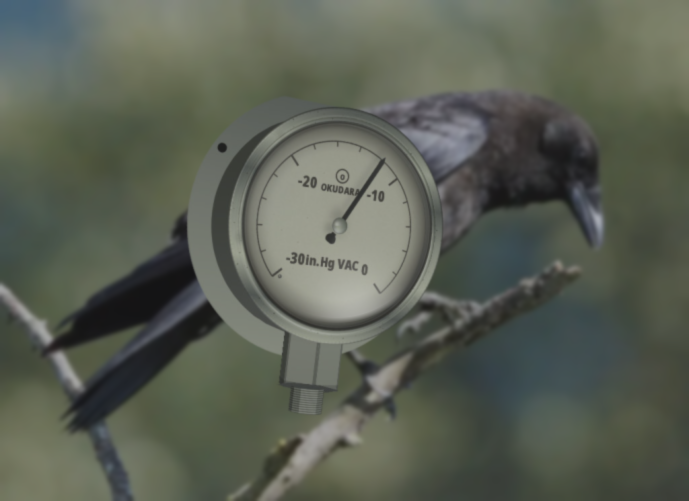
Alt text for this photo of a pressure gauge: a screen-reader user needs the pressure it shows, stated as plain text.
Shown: -12 inHg
